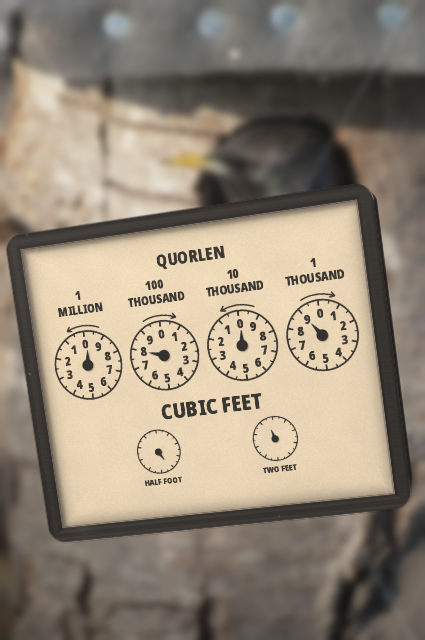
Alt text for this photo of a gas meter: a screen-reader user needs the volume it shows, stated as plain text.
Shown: 979900 ft³
